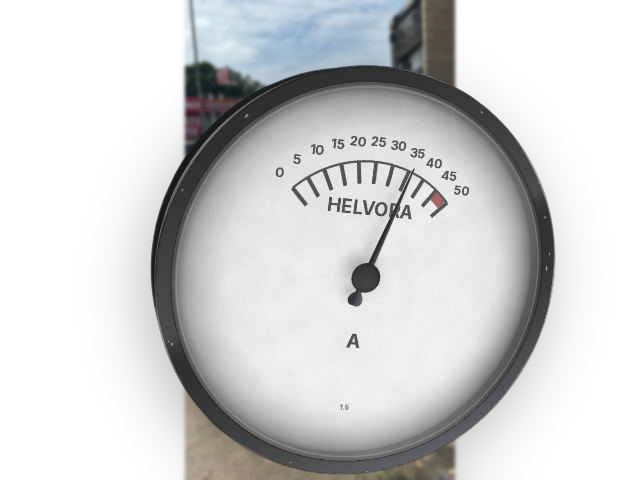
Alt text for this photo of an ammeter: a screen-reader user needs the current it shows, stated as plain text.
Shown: 35 A
